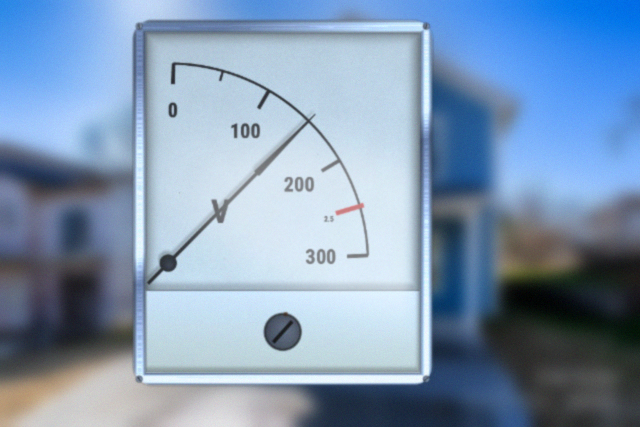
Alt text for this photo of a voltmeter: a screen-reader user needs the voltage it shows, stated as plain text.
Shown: 150 V
